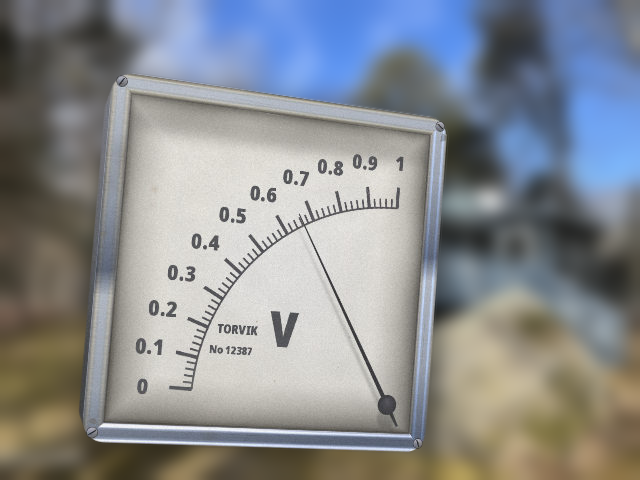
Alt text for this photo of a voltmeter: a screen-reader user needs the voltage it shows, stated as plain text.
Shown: 0.66 V
